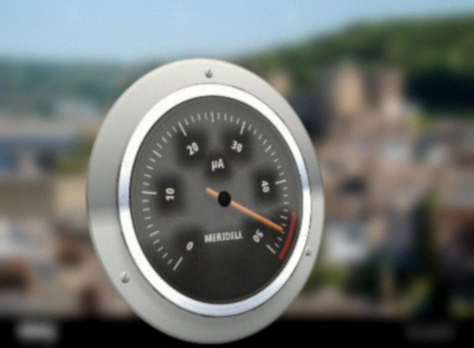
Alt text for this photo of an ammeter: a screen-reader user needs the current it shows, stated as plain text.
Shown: 47 µA
